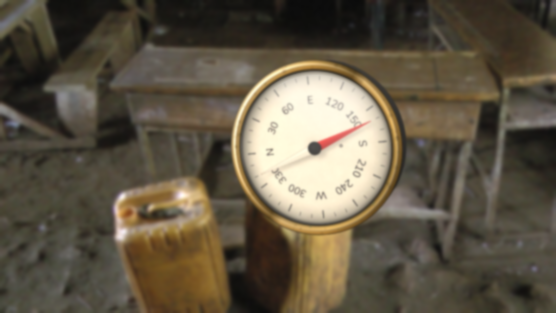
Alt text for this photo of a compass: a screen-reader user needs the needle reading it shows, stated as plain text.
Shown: 160 °
